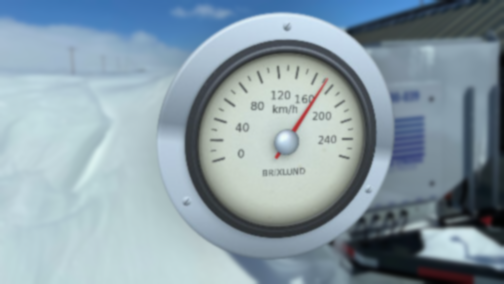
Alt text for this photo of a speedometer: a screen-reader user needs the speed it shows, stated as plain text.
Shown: 170 km/h
